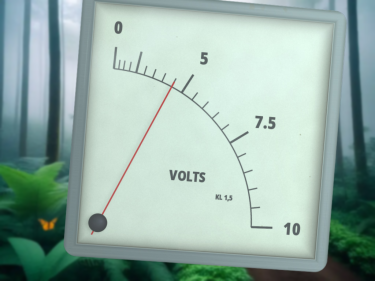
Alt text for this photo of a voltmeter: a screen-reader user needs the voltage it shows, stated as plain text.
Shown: 4.5 V
